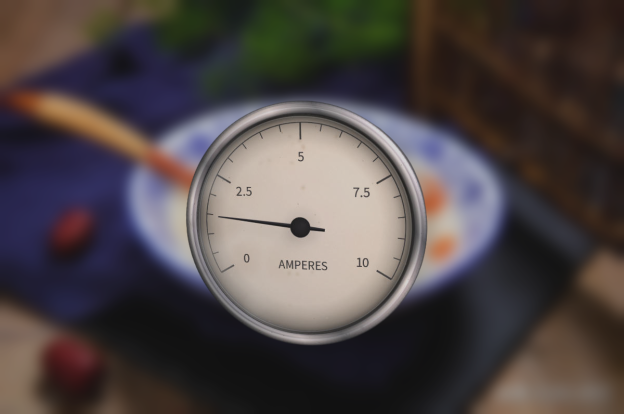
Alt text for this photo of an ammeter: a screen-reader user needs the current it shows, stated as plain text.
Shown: 1.5 A
